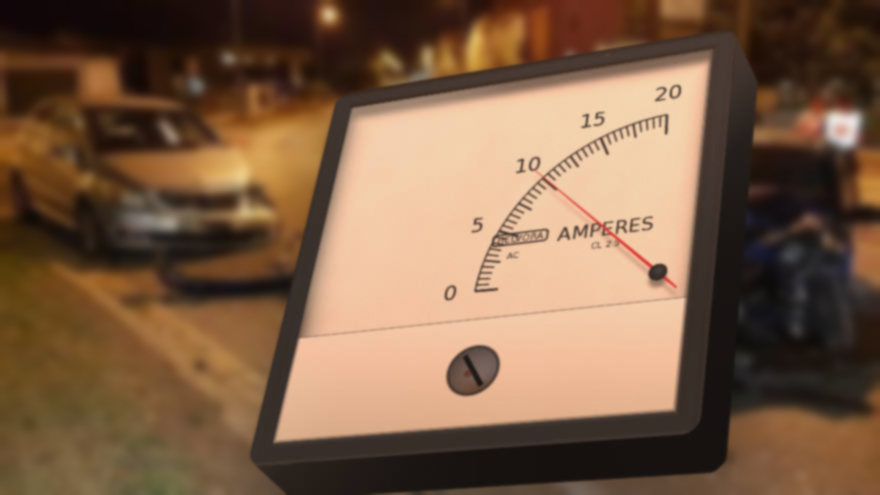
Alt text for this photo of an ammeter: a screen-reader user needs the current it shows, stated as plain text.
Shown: 10 A
